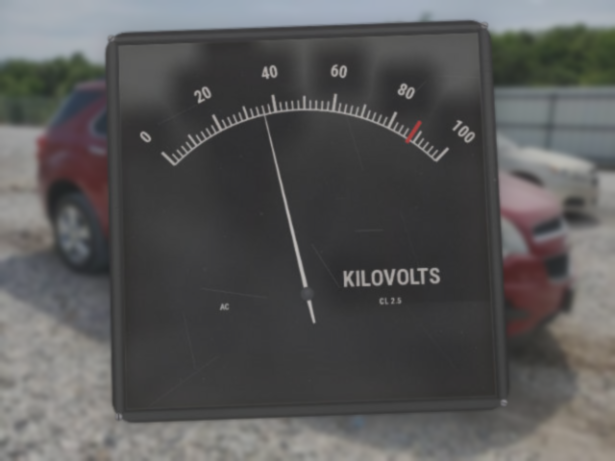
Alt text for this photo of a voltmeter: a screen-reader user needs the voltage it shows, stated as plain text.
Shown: 36 kV
